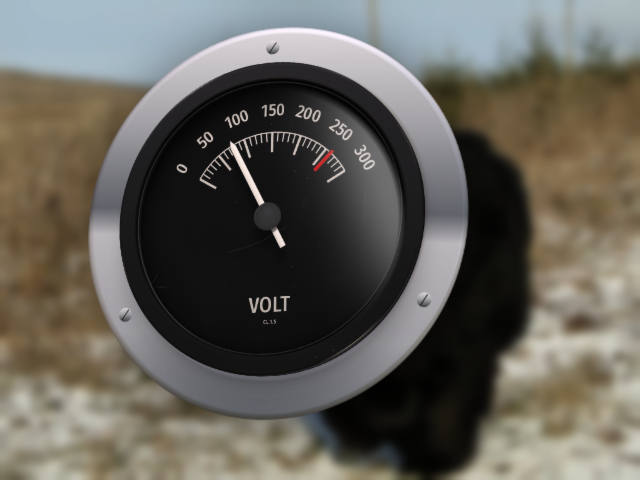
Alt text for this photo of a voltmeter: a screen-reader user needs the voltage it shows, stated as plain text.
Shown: 80 V
